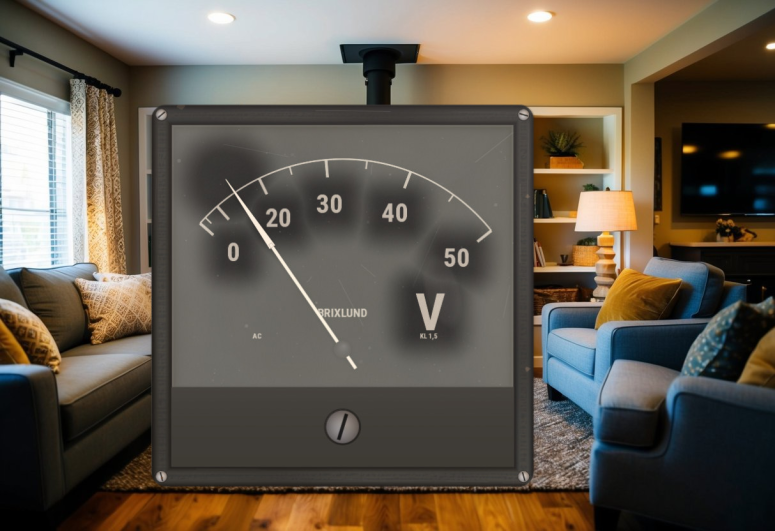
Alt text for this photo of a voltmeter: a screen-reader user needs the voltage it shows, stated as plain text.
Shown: 15 V
